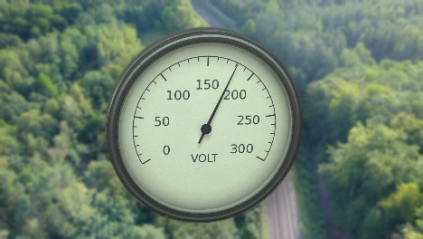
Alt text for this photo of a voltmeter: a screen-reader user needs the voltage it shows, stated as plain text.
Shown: 180 V
